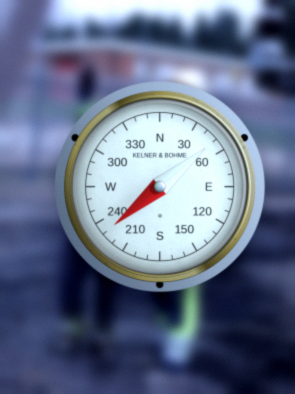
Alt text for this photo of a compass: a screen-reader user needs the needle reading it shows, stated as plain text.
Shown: 230 °
